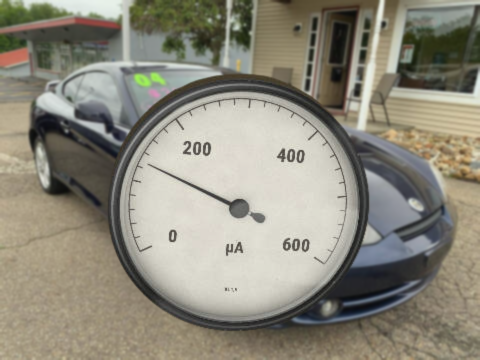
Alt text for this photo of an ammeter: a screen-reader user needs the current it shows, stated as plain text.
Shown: 130 µA
